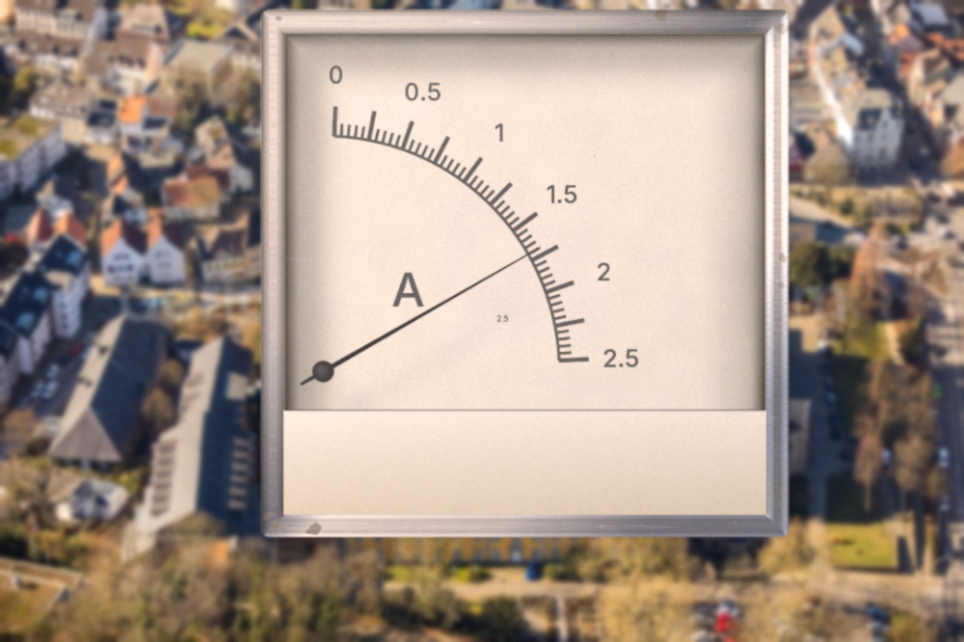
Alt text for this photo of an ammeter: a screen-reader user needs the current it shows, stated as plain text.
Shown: 1.7 A
